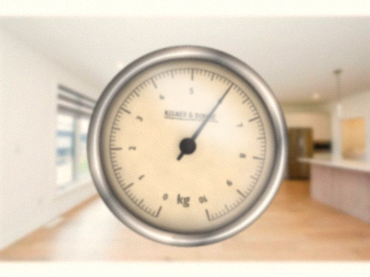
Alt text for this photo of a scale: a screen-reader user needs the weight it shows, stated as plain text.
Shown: 6 kg
